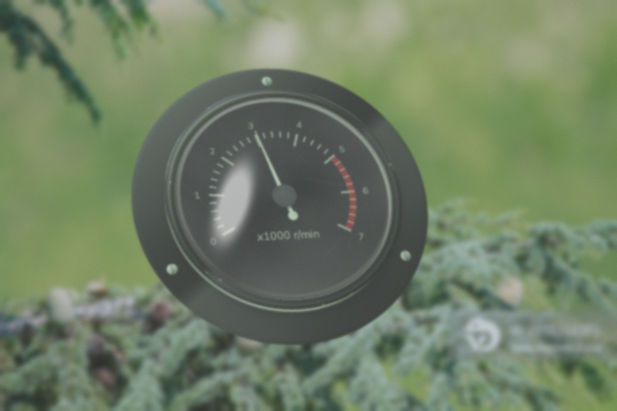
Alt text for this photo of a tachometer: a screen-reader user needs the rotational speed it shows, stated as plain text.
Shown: 3000 rpm
